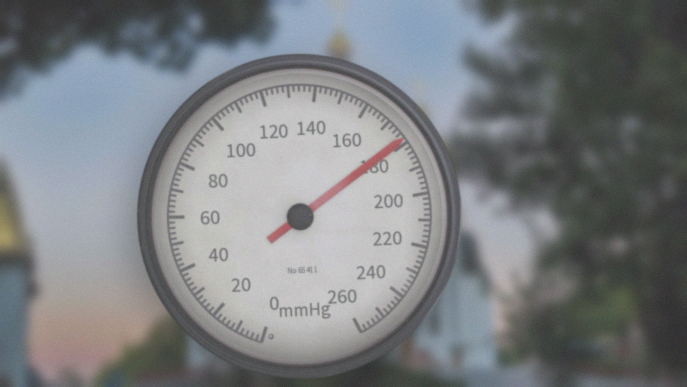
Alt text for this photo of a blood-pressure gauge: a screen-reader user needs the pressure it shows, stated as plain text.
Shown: 178 mmHg
